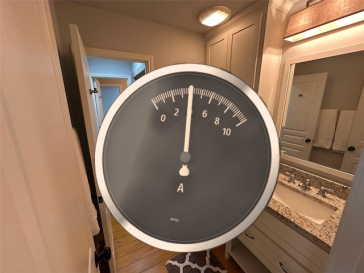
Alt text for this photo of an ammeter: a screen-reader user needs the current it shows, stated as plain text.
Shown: 4 A
